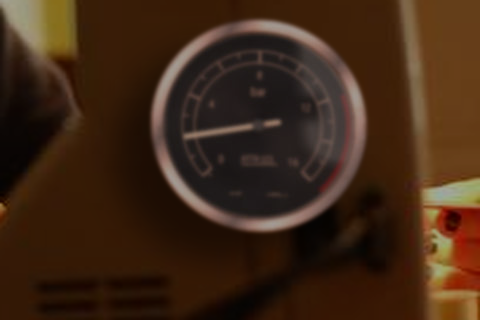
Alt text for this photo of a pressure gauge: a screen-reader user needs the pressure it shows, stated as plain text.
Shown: 2 bar
